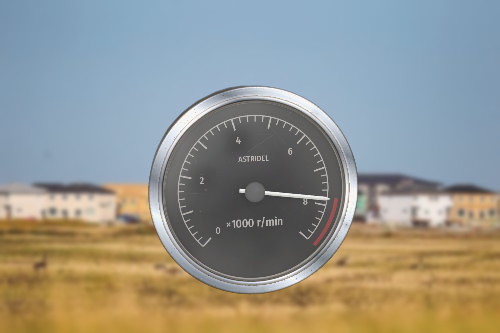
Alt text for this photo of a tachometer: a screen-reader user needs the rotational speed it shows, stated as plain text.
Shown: 7800 rpm
